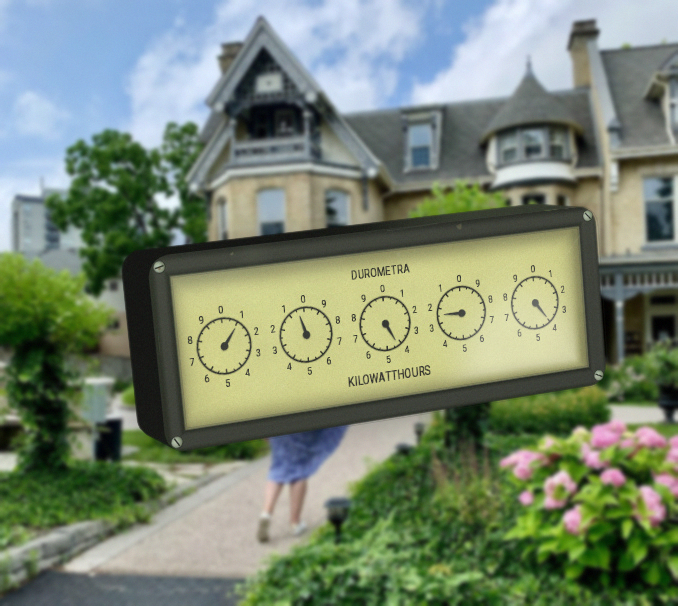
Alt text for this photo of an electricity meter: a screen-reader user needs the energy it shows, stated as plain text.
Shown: 10424 kWh
